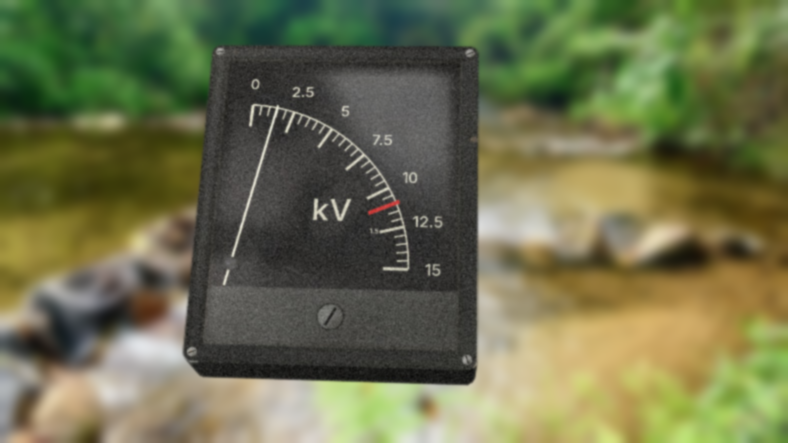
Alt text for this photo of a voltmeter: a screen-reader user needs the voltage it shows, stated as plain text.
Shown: 1.5 kV
